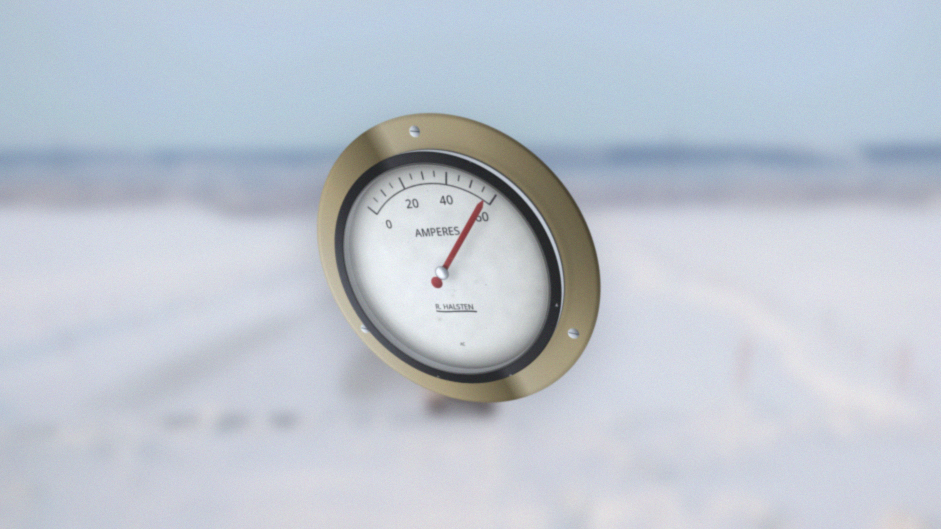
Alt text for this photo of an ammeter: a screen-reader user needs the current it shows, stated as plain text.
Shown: 57.5 A
